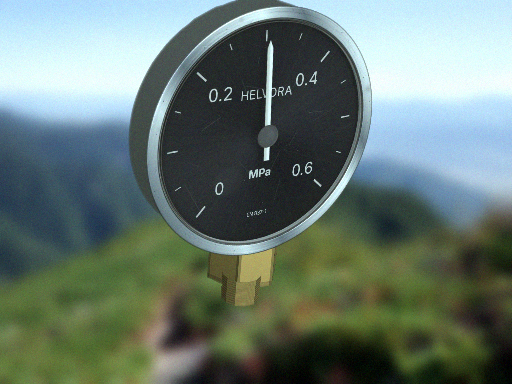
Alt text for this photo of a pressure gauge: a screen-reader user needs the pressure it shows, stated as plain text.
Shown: 0.3 MPa
